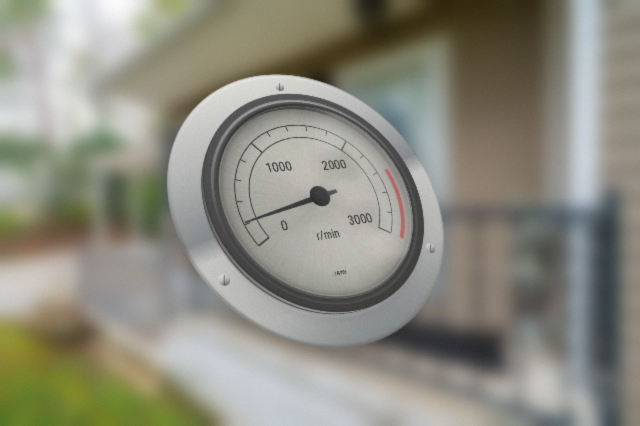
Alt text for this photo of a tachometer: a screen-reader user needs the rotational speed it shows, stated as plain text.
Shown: 200 rpm
